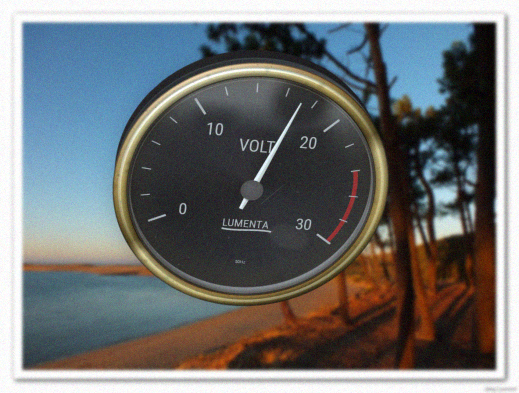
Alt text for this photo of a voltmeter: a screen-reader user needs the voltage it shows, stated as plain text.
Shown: 17 V
